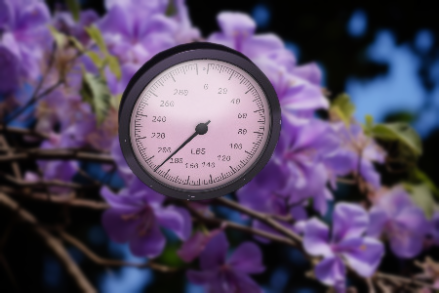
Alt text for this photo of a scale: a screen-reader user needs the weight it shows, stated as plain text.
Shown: 190 lb
